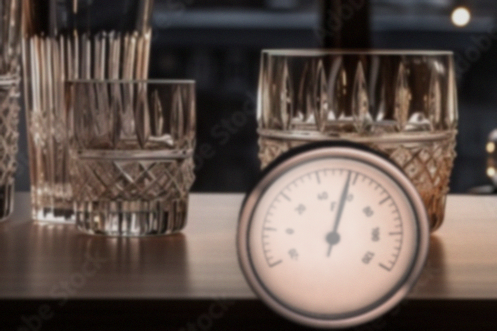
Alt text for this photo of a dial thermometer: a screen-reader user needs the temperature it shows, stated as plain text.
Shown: 56 °F
